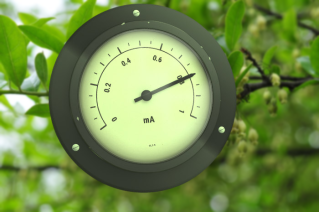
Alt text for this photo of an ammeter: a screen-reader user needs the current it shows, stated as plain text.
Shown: 0.8 mA
